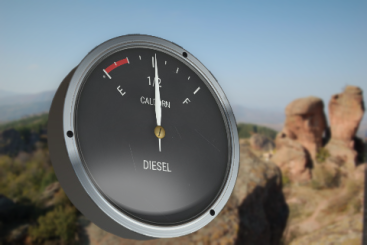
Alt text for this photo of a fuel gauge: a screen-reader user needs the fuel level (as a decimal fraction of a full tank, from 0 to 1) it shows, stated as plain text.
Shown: 0.5
